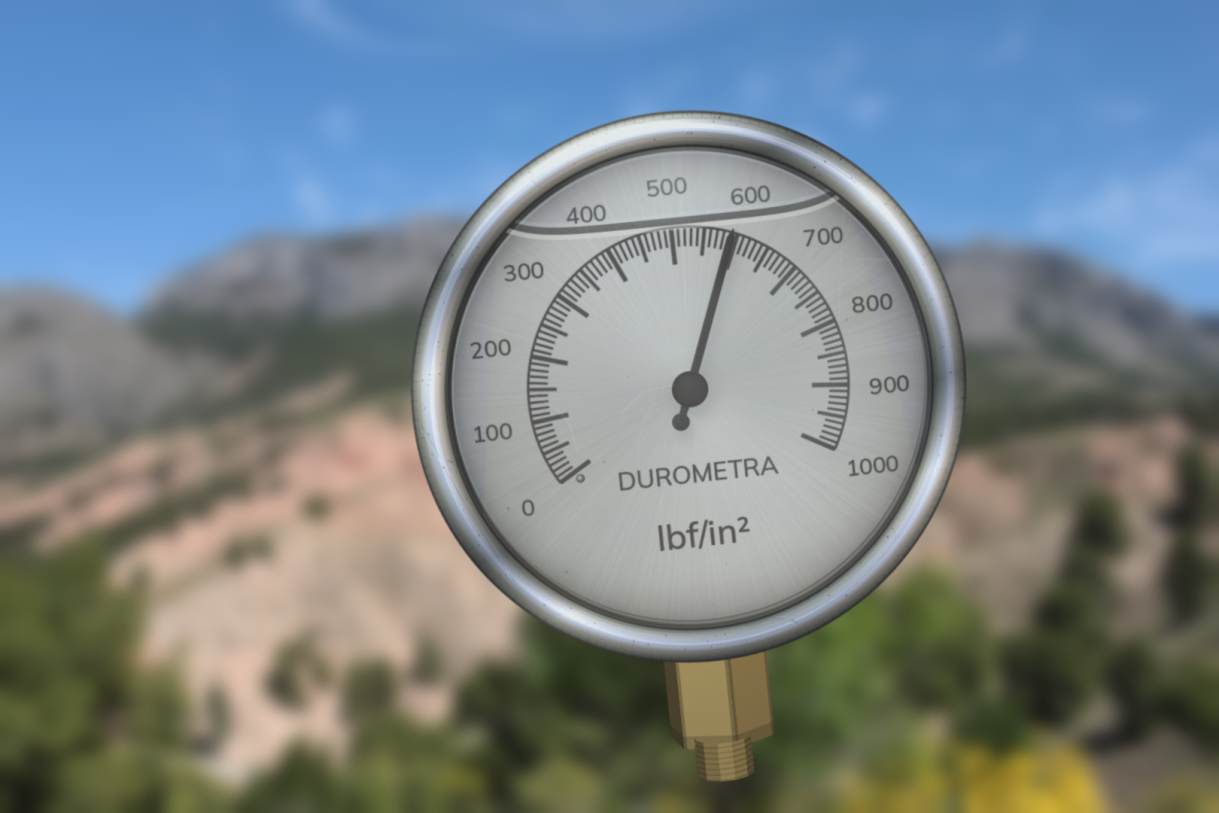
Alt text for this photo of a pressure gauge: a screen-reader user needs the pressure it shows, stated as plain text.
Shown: 590 psi
